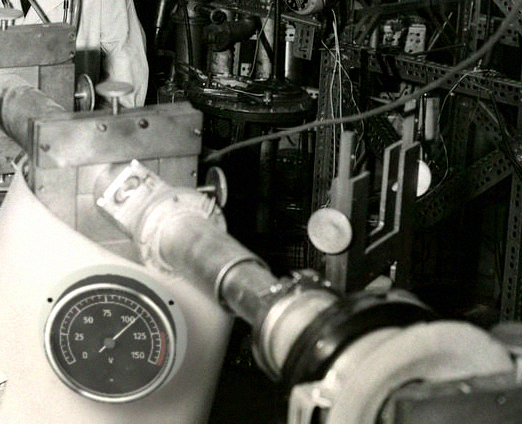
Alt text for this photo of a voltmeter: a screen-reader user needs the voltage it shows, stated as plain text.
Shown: 105 V
